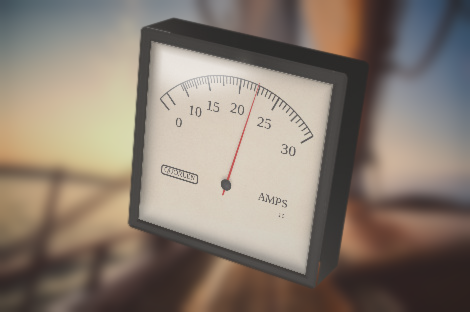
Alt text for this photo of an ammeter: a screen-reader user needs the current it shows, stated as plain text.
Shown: 22.5 A
